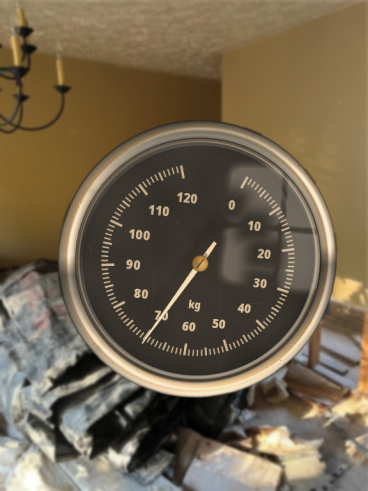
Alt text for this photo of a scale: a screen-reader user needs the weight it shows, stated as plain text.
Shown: 70 kg
